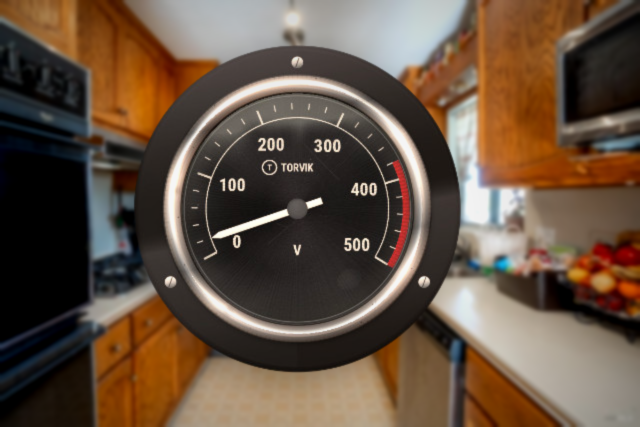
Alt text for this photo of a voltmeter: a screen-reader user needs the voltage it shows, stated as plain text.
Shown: 20 V
